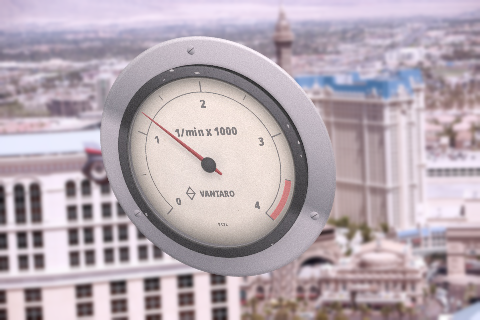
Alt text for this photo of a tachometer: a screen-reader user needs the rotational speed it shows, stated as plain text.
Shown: 1250 rpm
